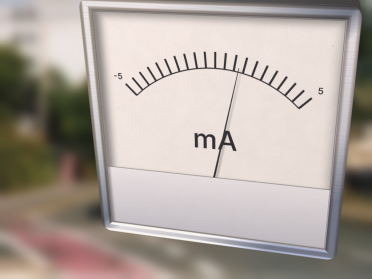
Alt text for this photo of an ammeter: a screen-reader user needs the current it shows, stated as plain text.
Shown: 1.25 mA
